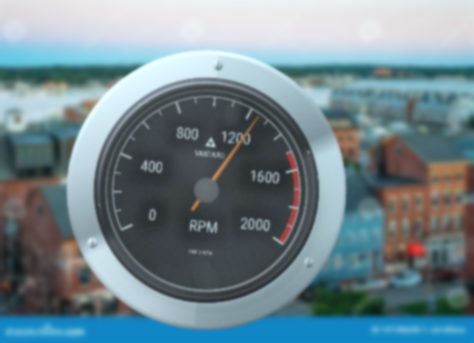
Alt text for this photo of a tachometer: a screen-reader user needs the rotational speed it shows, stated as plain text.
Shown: 1250 rpm
